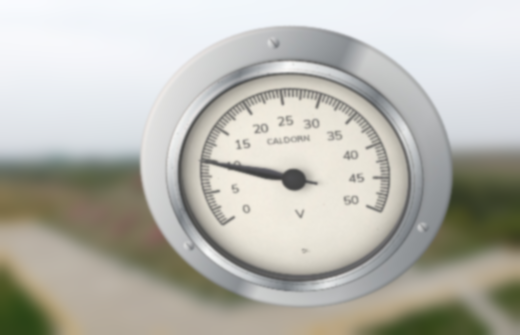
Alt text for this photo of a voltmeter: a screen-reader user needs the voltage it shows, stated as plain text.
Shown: 10 V
